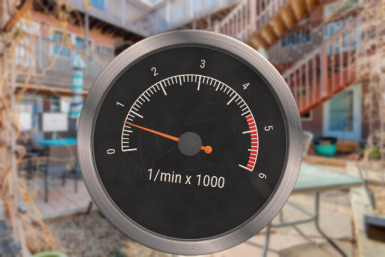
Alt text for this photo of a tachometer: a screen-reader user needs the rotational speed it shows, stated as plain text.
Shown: 700 rpm
